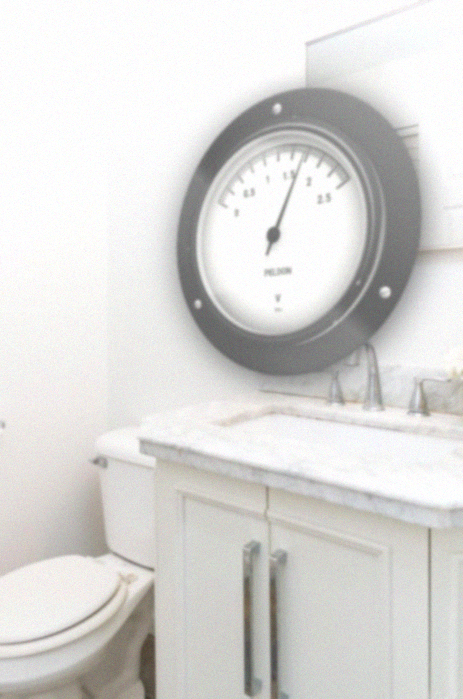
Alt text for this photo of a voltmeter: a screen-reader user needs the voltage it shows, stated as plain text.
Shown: 1.75 V
